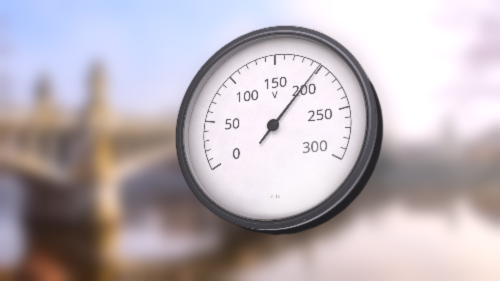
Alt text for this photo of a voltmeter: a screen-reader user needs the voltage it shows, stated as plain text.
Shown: 200 V
